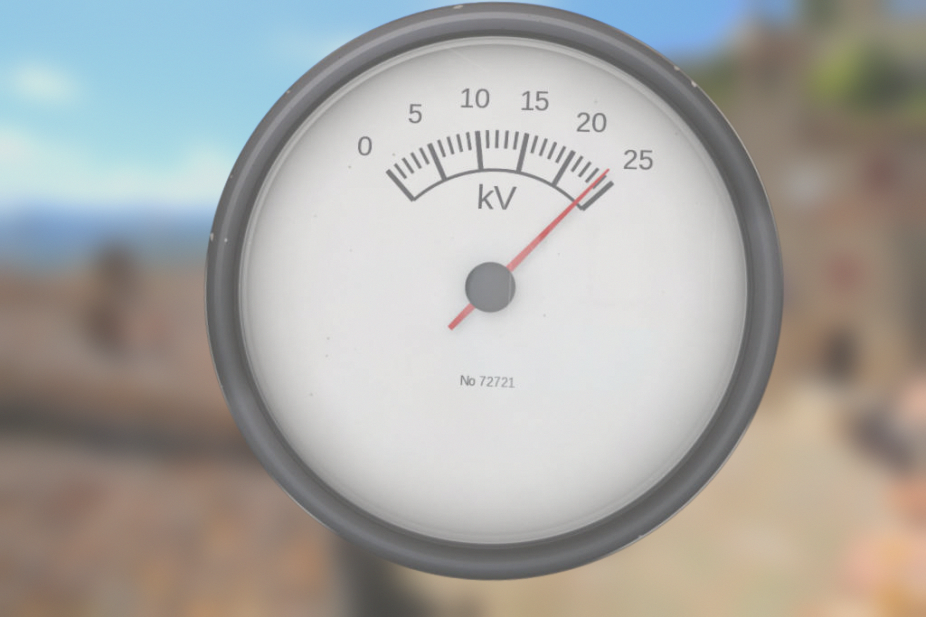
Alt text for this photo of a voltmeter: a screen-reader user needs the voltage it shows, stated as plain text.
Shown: 24 kV
